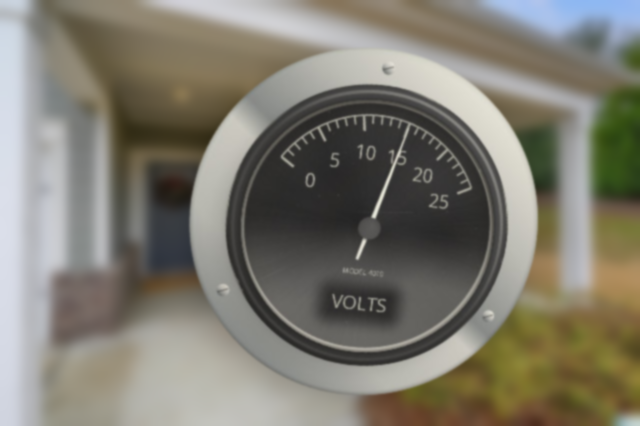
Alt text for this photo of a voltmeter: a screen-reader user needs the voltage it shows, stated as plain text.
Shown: 15 V
